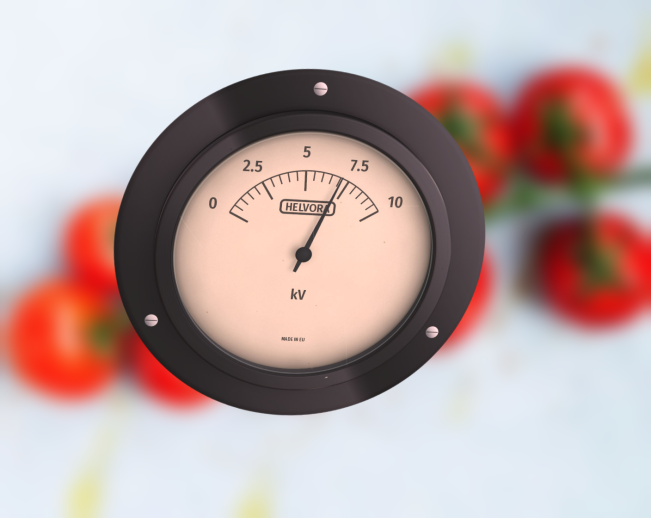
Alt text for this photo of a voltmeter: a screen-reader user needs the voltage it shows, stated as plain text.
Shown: 7 kV
